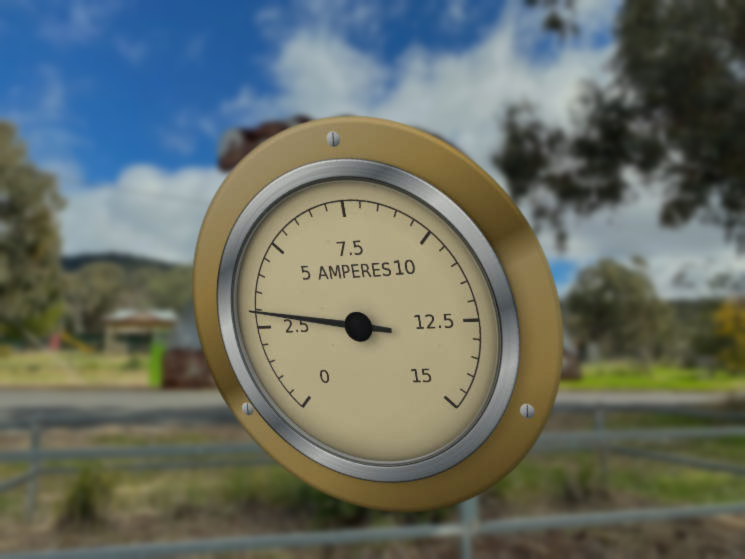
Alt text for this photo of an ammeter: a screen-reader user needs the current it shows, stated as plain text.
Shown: 3 A
